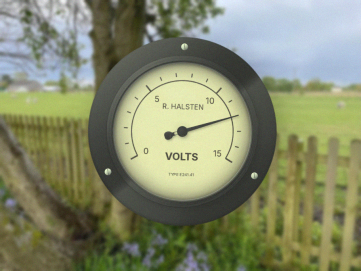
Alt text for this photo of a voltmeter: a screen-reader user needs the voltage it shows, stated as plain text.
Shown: 12 V
